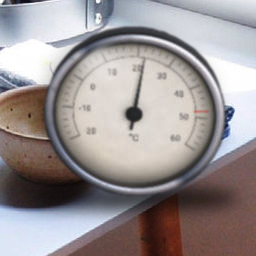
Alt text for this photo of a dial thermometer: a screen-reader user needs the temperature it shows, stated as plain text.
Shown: 22 °C
